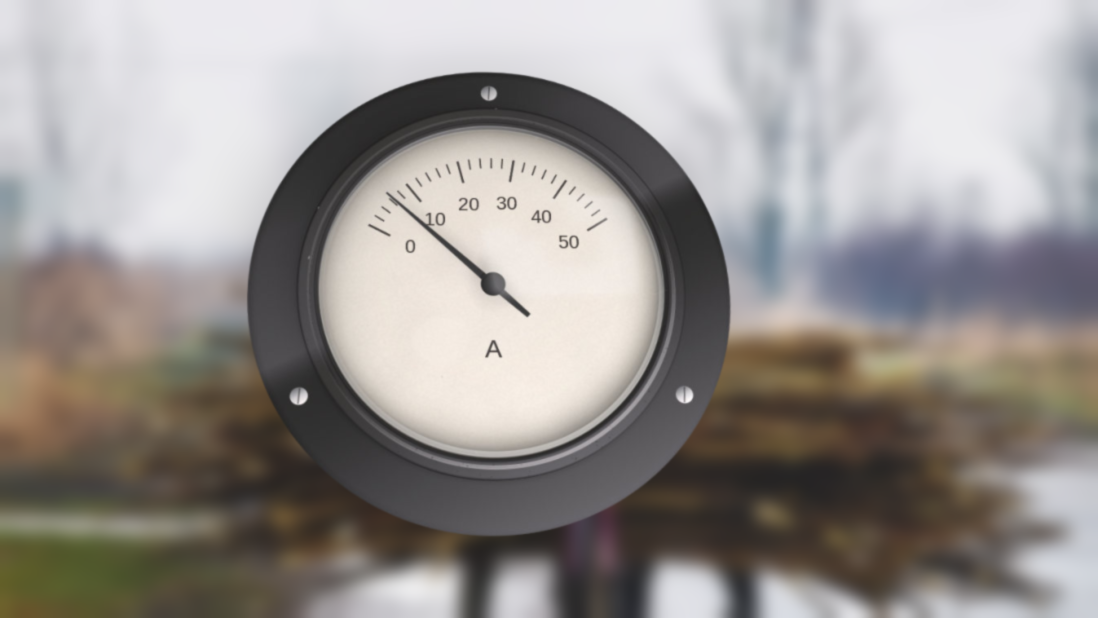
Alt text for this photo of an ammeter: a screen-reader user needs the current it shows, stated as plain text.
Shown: 6 A
